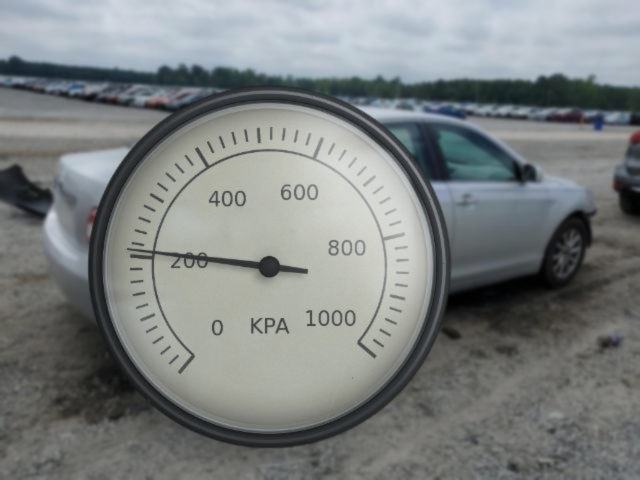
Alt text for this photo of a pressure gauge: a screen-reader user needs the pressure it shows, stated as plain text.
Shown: 210 kPa
